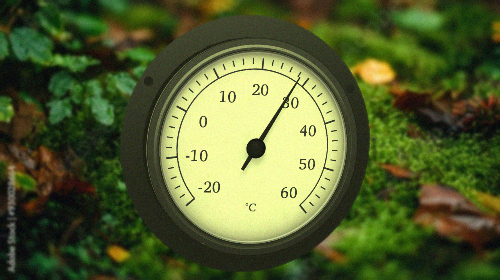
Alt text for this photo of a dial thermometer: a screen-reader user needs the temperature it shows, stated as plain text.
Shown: 28 °C
